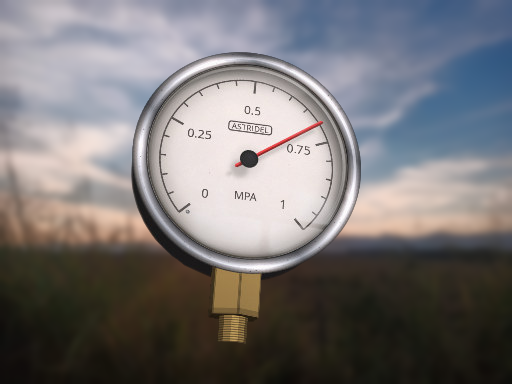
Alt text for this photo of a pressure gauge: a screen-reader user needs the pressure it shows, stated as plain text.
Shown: 0.7 MPa
